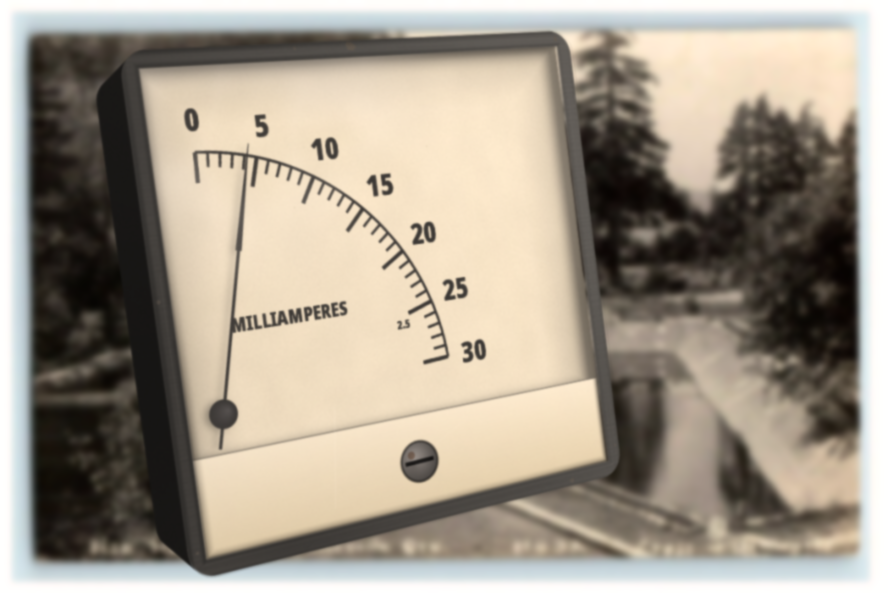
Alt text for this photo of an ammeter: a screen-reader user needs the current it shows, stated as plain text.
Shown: 4 mA
